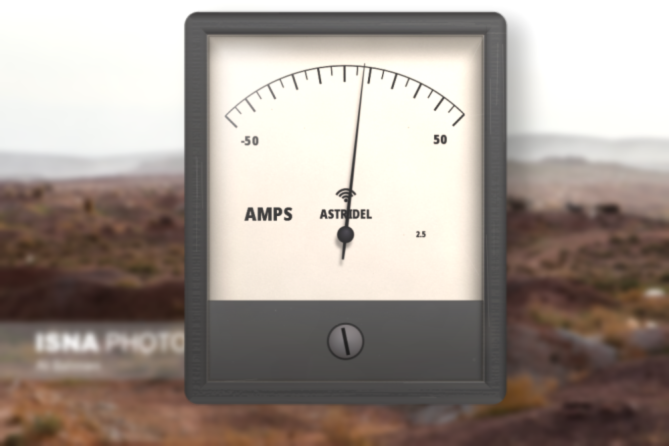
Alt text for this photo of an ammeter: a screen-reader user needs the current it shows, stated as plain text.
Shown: 7.5 A
